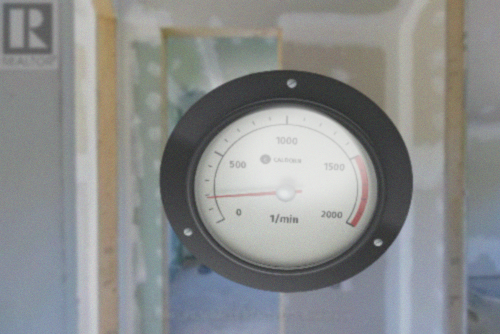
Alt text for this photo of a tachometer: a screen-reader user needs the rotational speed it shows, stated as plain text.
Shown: 200 rpm
